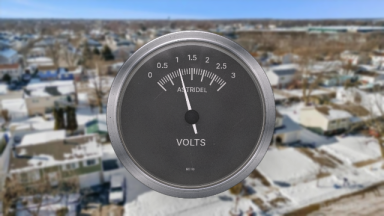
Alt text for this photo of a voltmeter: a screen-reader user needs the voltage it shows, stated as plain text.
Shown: 1 V
